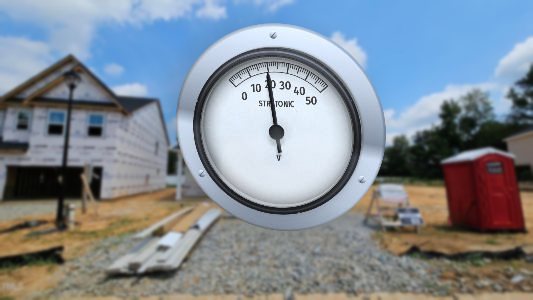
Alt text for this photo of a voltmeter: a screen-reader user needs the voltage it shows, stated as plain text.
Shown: 20 V
